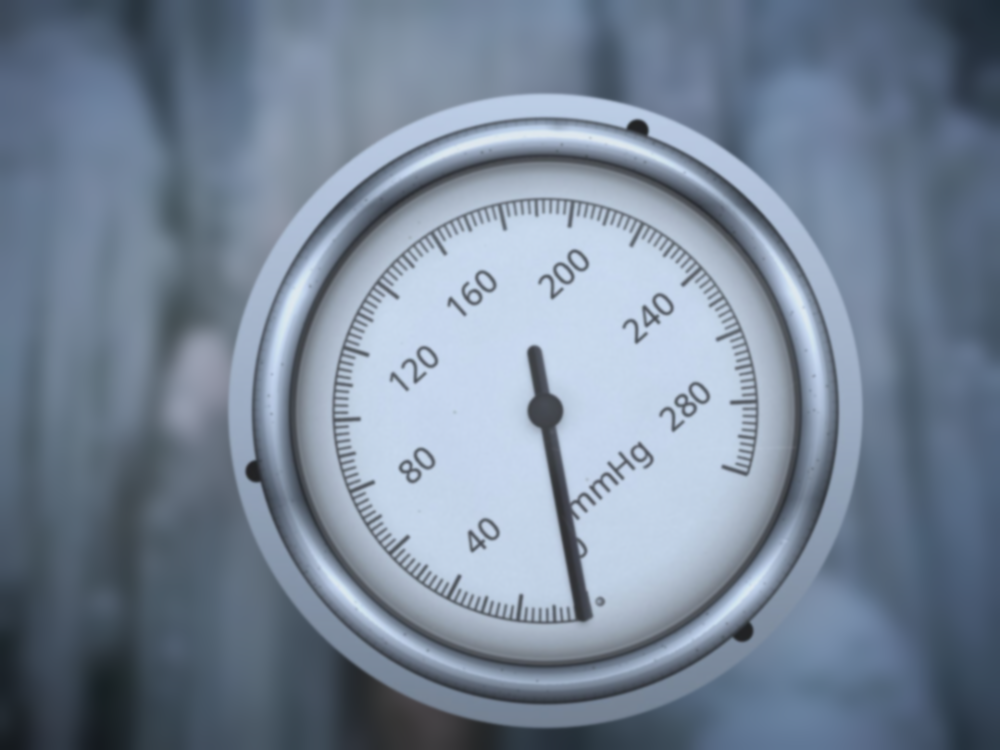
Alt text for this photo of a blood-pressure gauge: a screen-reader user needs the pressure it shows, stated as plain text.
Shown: 2 mmHg
